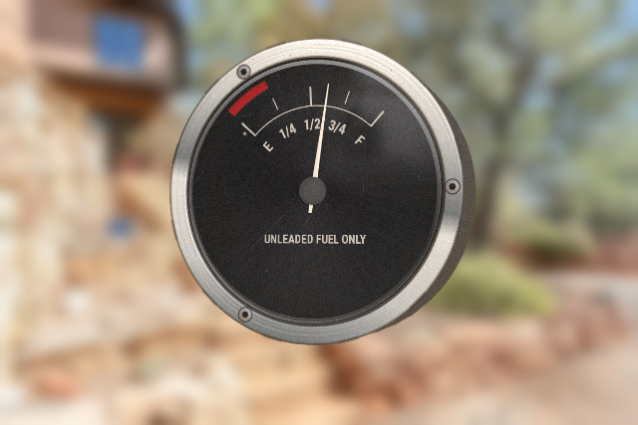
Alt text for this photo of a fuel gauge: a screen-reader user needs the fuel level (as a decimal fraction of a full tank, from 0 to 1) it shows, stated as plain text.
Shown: 0.625
